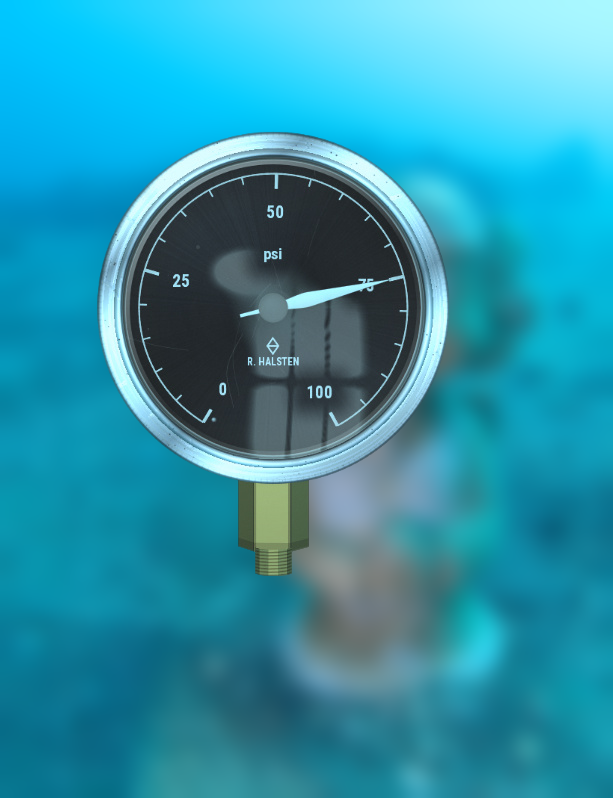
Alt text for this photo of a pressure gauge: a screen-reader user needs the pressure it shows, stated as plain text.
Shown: 75 psi
